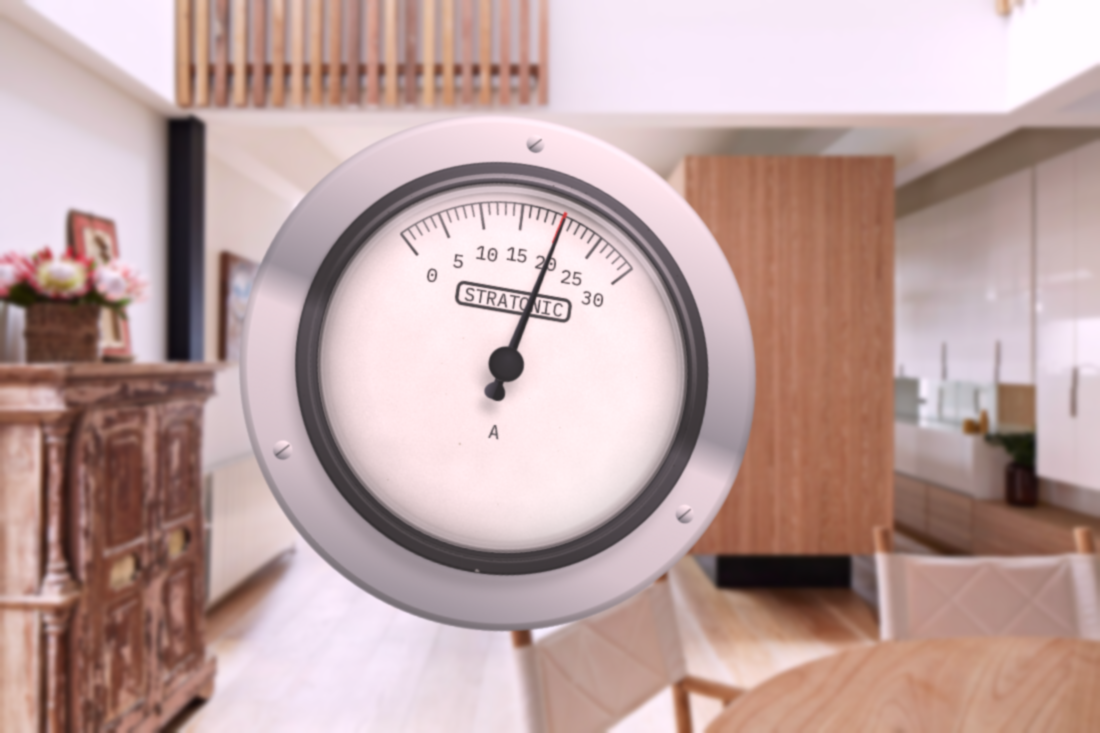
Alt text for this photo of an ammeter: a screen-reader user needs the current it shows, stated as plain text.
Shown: 20 A
